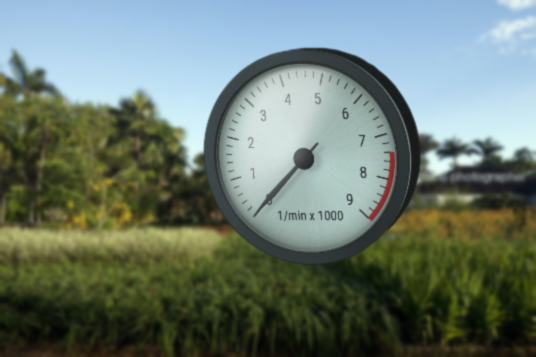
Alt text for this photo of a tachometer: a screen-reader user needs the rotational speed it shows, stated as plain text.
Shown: 0 rpm
